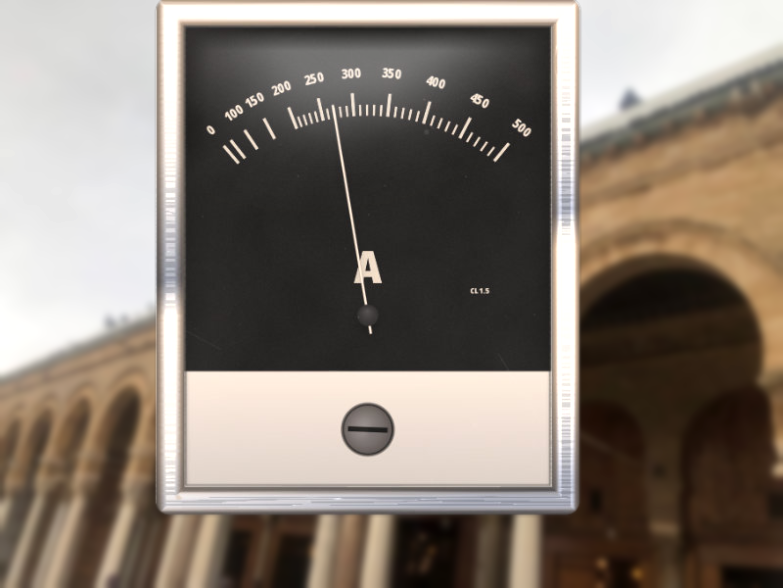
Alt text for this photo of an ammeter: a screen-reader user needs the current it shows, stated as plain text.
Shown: 270 A
